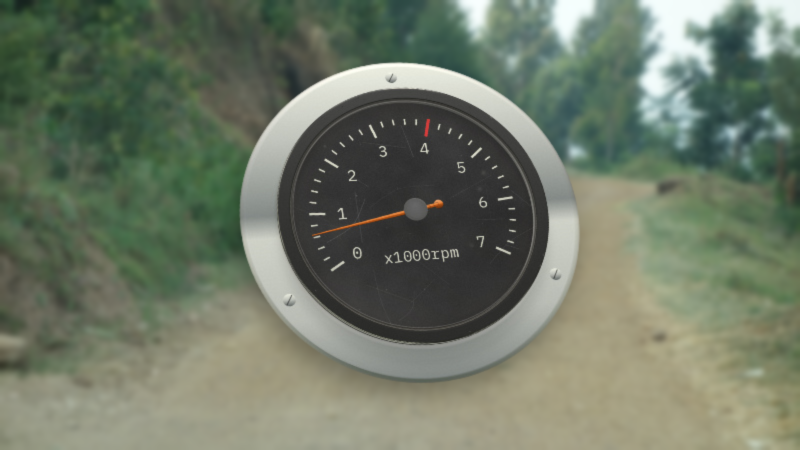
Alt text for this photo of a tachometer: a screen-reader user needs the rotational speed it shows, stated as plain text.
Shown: 600 rpm
